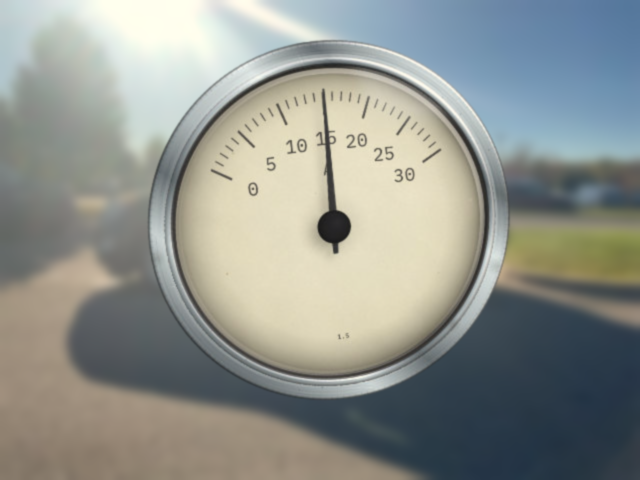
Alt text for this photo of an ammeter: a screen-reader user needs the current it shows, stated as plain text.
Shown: 15 A
